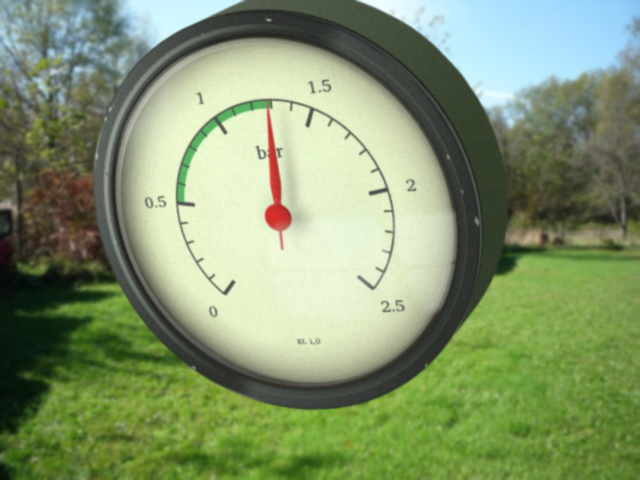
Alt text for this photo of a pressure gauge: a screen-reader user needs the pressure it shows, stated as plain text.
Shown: 1.3 bar
